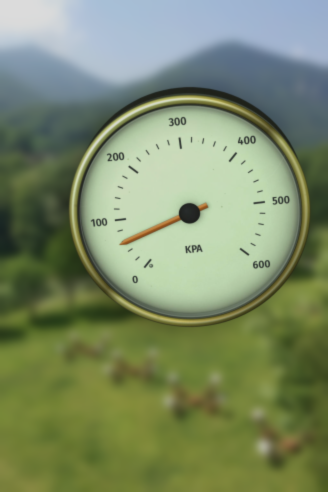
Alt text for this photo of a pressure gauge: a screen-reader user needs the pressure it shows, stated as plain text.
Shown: 60 kPa
